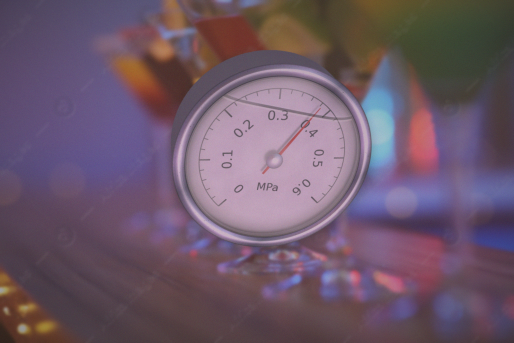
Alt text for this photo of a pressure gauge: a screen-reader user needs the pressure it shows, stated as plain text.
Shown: 0.38 MPa
